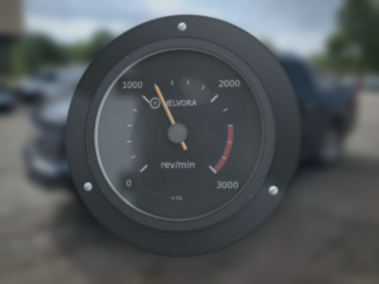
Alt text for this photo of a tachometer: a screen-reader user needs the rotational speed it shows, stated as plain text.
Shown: 1200 rpm
